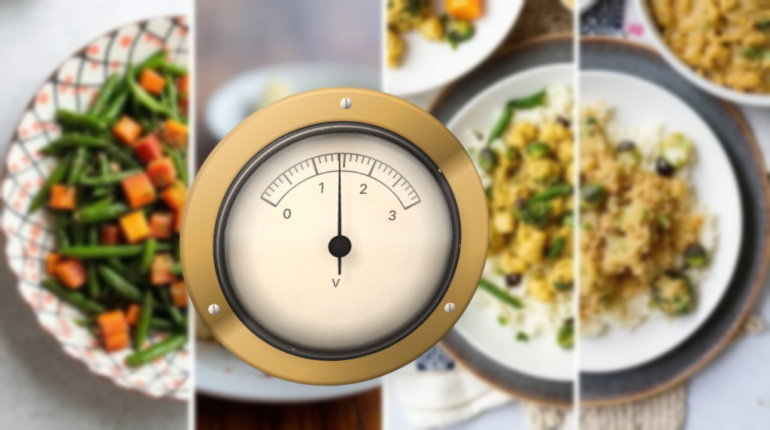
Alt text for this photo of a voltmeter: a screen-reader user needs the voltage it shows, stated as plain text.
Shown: 1.4 V
